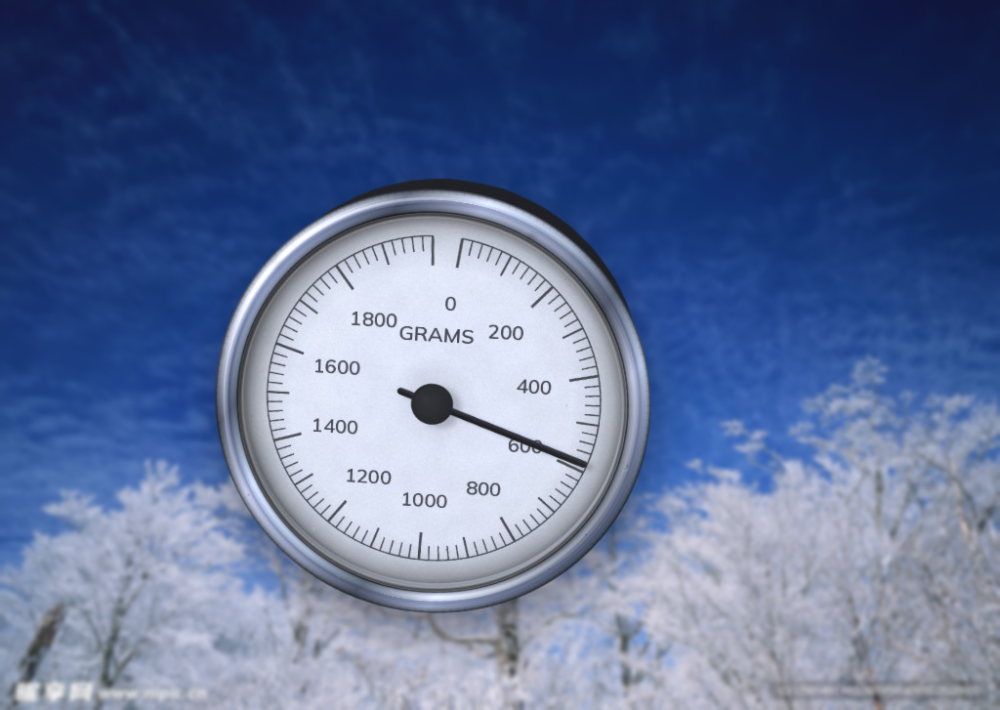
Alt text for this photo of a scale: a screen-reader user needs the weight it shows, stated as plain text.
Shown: 580 g
